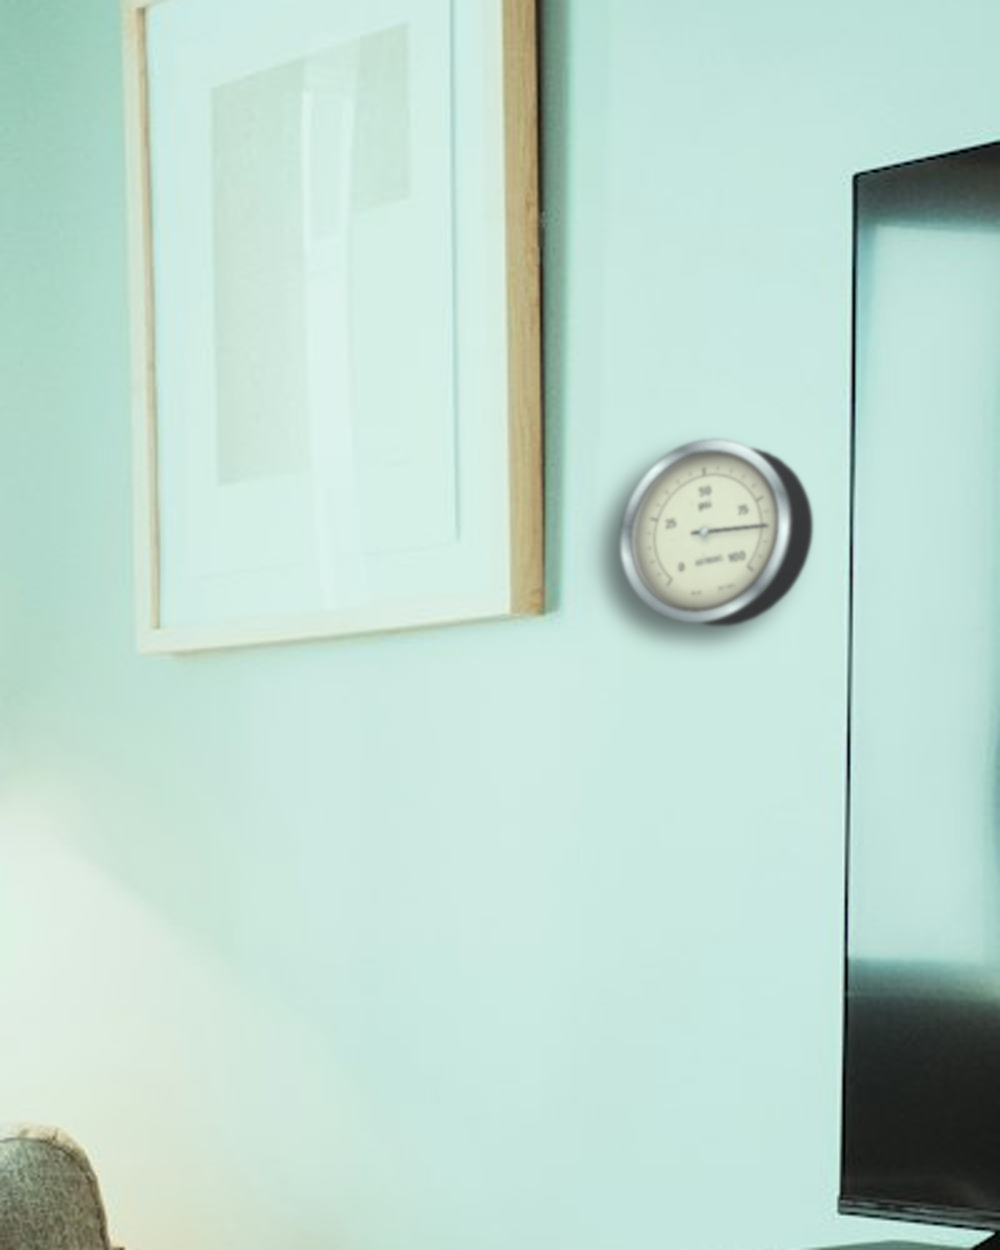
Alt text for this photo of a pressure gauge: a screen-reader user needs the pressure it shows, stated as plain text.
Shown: 85 psi
